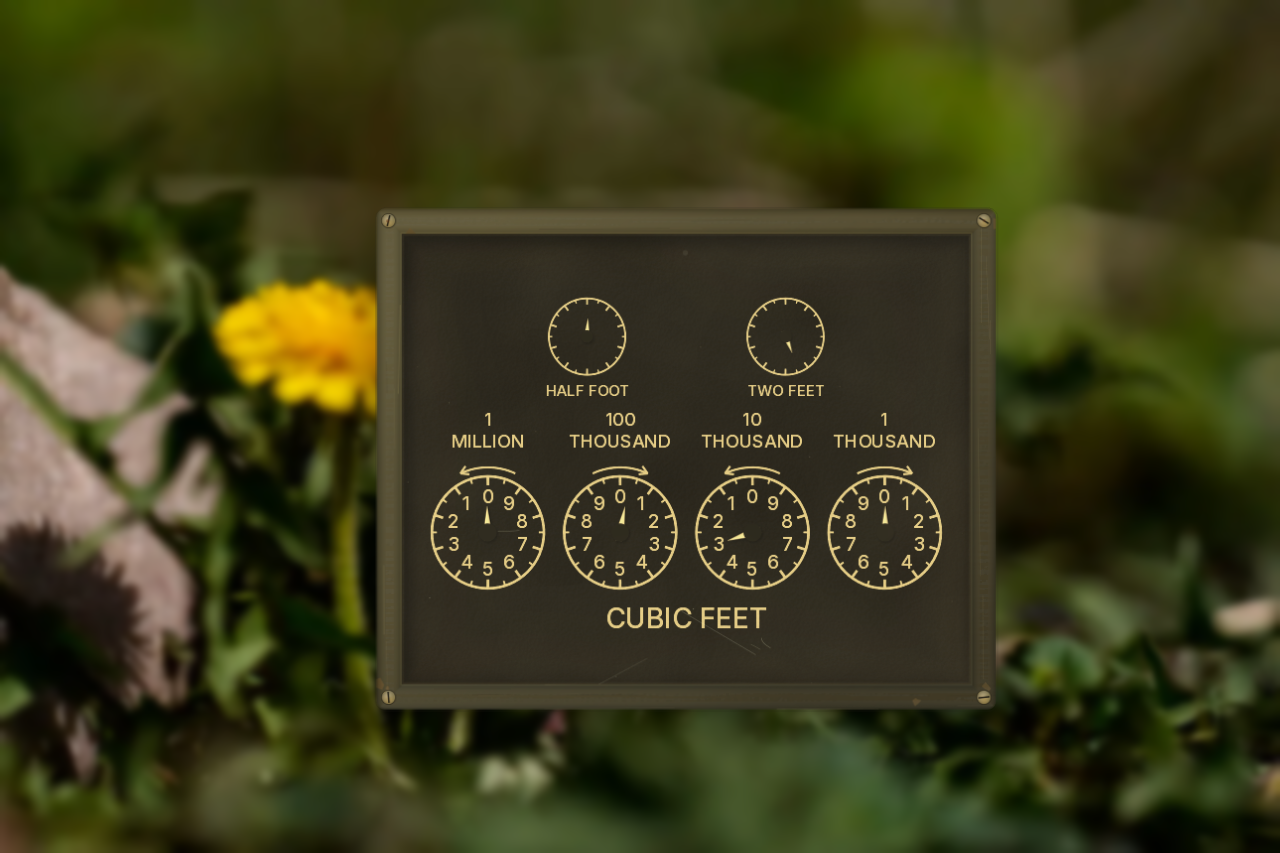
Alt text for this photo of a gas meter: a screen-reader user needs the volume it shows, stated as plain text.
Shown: 3000 ft³
